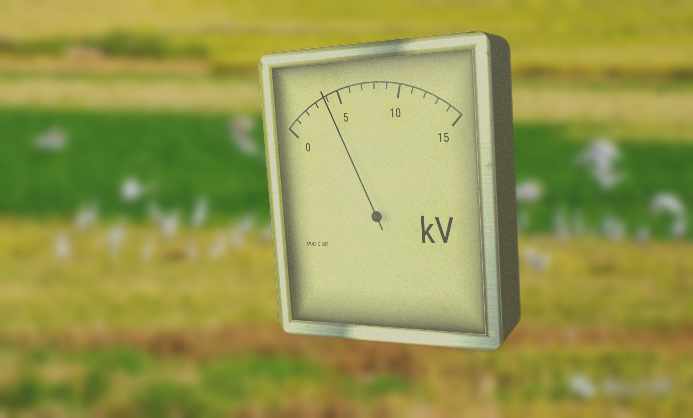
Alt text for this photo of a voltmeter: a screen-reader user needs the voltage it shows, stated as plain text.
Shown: 4 kV
